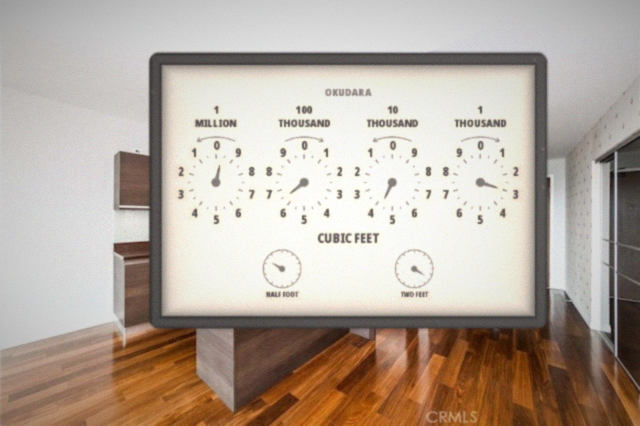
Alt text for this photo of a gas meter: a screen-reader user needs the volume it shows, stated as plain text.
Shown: 964300 ft³
